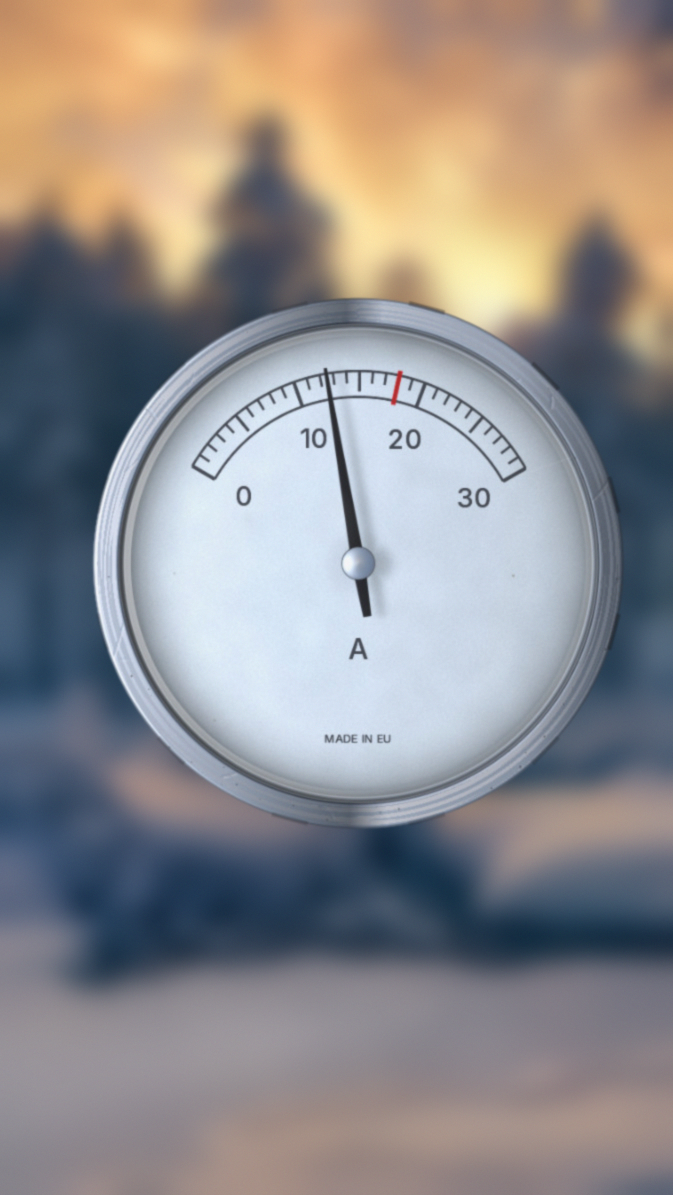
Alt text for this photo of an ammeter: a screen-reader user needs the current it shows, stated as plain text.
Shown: 12.5 A
